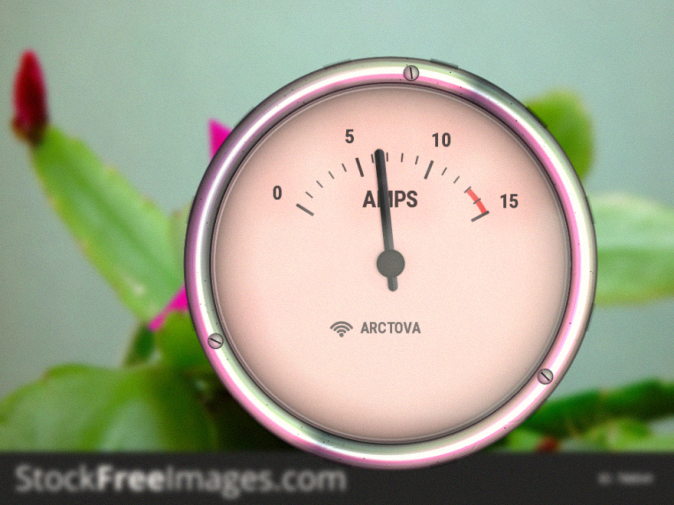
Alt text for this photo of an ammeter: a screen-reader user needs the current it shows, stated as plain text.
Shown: 6.5 A
